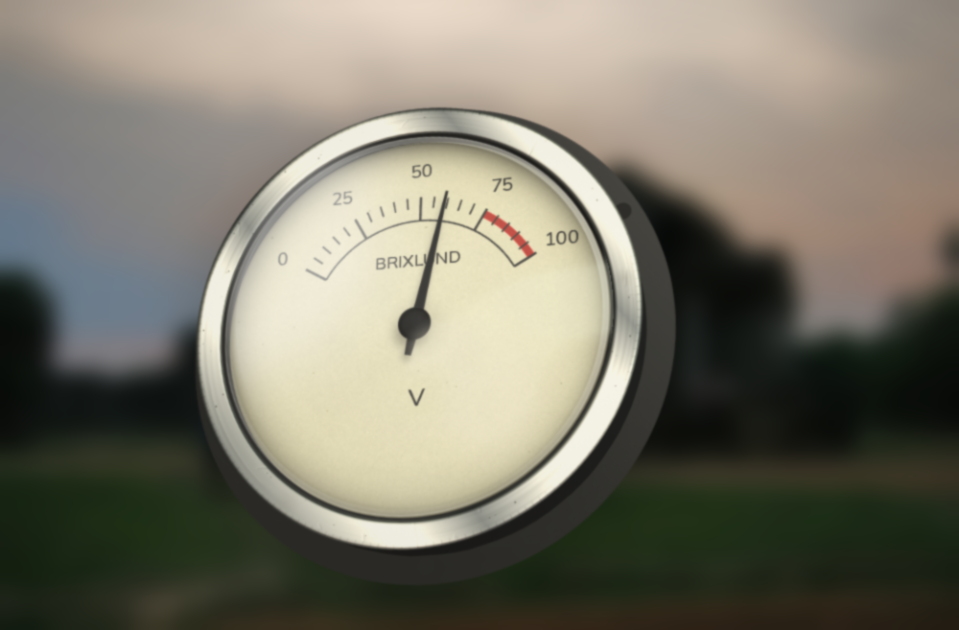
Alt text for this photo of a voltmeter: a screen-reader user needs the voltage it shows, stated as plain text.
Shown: 60 V
